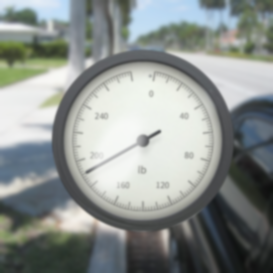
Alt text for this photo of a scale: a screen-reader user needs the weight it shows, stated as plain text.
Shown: 190 lb
